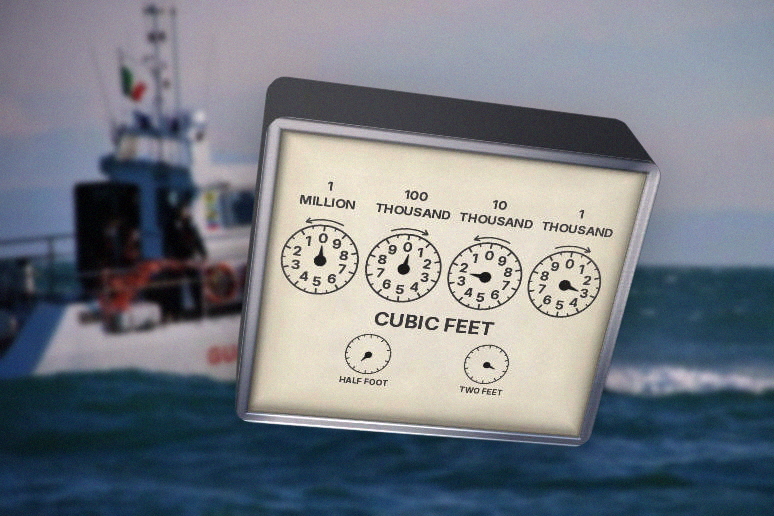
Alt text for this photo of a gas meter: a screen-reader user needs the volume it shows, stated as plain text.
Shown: 2300 ft³
